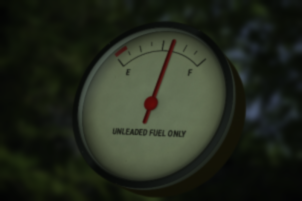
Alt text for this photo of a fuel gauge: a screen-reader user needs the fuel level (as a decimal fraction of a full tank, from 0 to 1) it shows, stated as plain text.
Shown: 0.625
